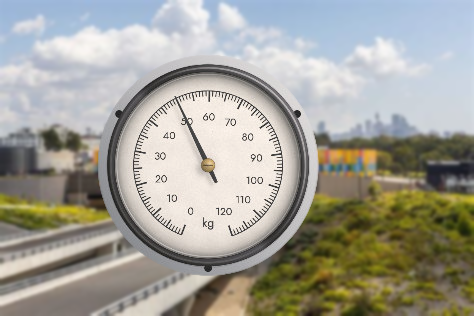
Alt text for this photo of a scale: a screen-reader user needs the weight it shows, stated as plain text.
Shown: 50 kg
